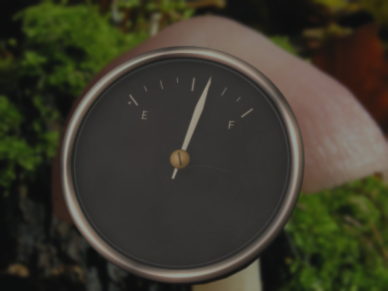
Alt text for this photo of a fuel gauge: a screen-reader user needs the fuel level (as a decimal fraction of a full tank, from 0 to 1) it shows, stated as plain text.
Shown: 0.625
